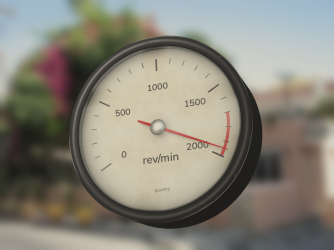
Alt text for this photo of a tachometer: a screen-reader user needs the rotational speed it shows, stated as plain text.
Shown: 1950 rpm
